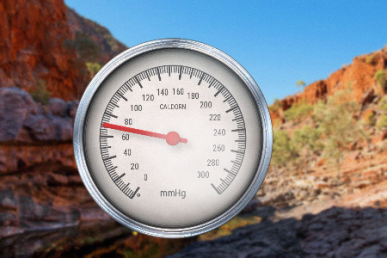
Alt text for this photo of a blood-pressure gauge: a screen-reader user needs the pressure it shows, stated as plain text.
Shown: 70 mmHg
